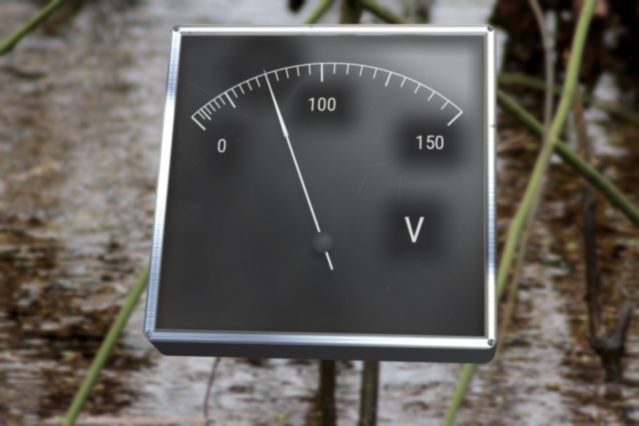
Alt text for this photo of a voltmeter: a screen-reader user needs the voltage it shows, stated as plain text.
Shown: 75 V
